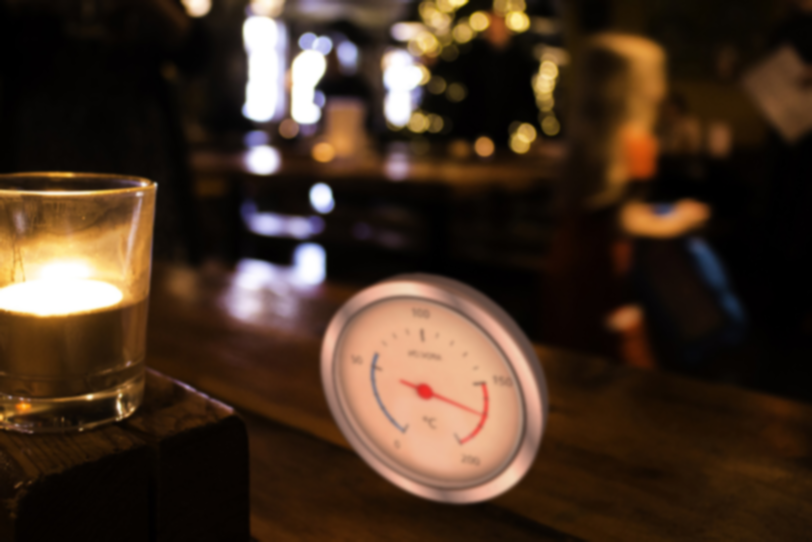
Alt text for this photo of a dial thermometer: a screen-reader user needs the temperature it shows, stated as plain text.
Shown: 170 °C
